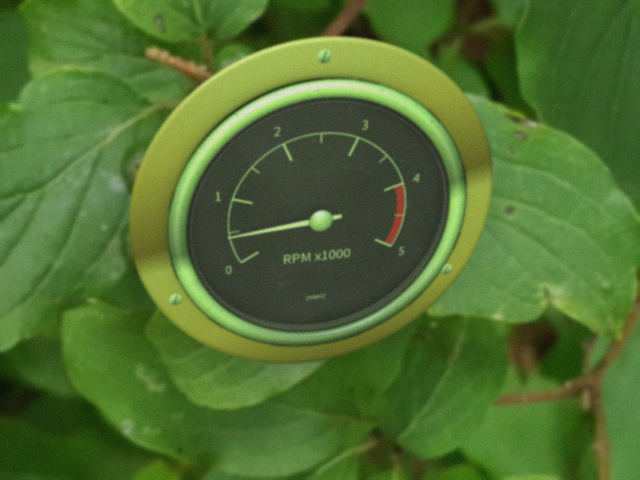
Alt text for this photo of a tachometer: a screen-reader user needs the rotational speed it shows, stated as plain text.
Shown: 500 rpm
